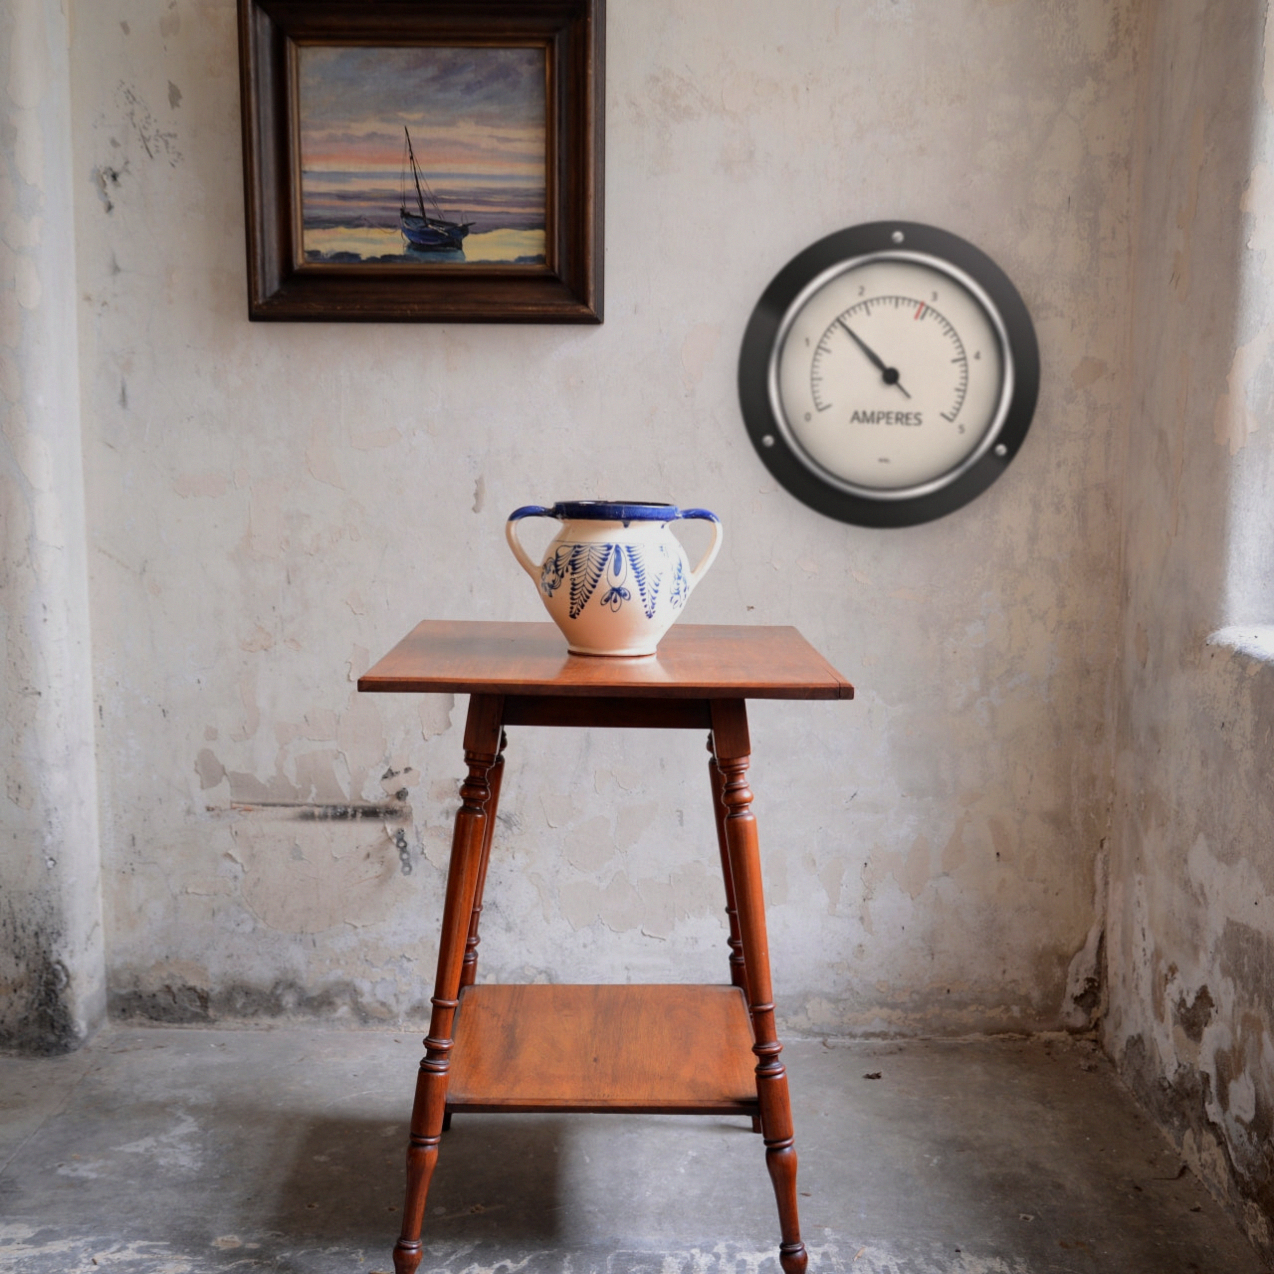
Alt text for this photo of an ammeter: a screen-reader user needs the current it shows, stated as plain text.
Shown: 1.5 A
